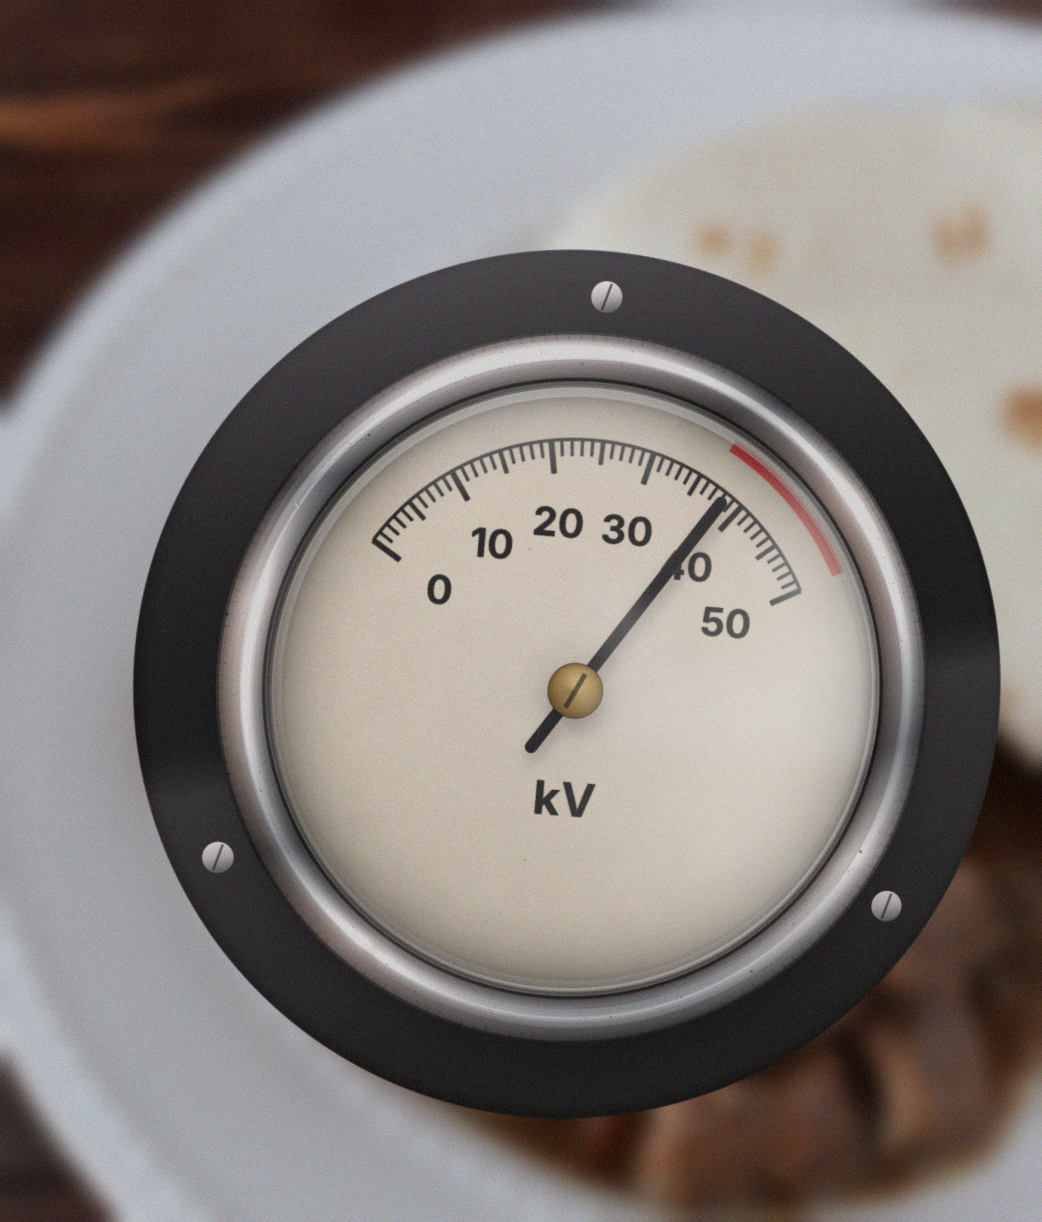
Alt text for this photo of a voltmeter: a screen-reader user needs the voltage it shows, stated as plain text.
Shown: 38 kV
